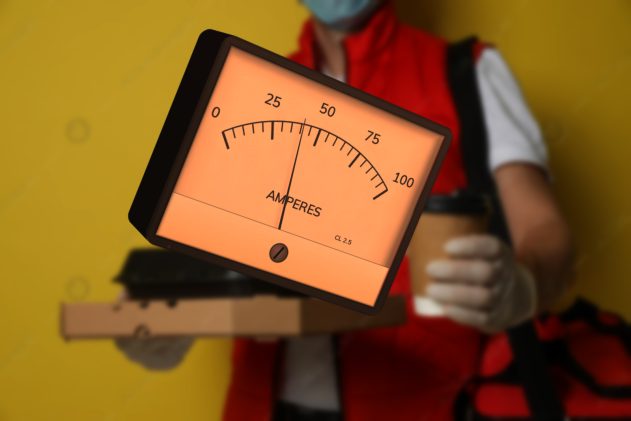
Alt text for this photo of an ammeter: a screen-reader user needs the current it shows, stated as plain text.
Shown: 40 A
